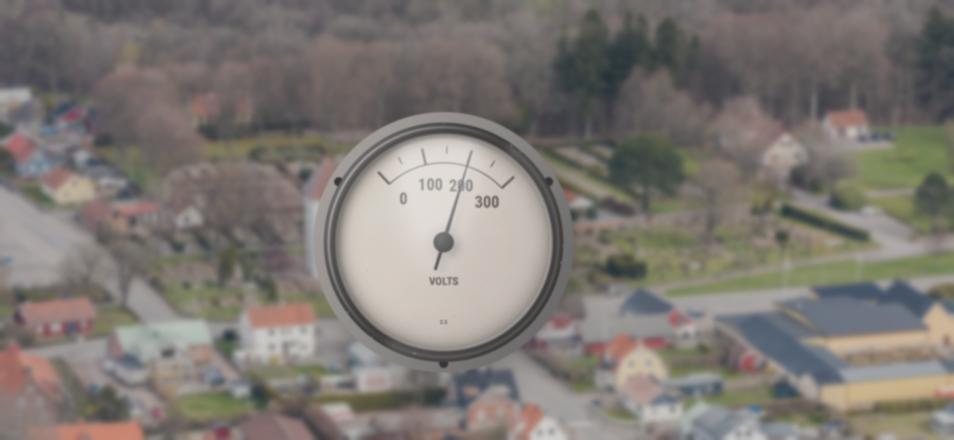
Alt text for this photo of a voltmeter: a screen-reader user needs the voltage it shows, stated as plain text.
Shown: 200 V
